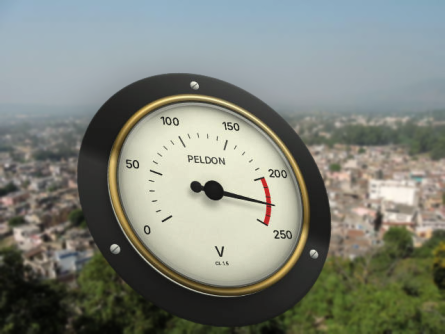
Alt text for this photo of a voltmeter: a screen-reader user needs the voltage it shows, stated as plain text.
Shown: 230 V
